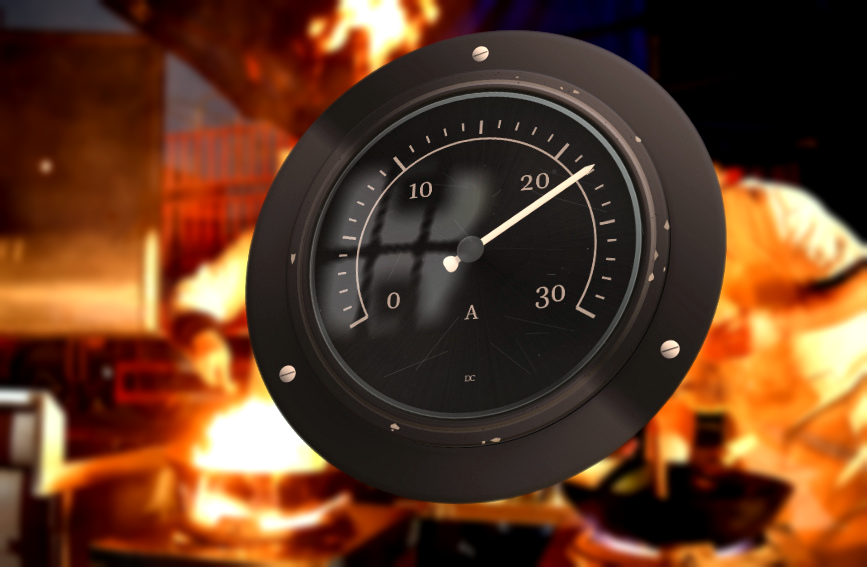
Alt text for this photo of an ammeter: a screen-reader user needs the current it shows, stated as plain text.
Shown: 22 A
